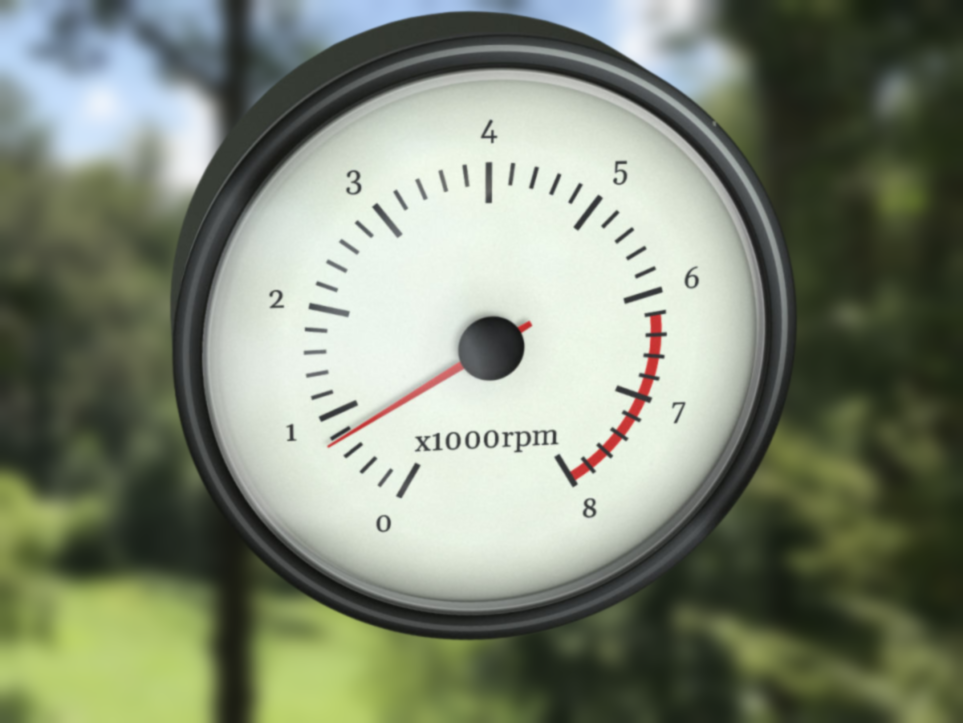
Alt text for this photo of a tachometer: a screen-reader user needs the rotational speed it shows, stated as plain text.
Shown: 800 rpm
